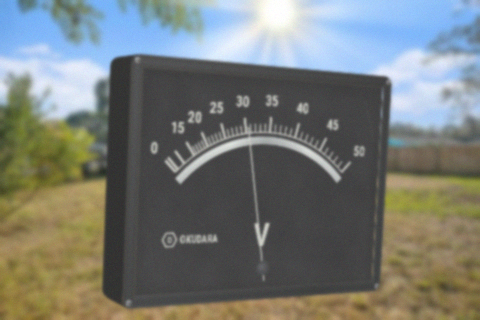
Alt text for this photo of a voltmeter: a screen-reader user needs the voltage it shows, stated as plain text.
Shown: 30 V
